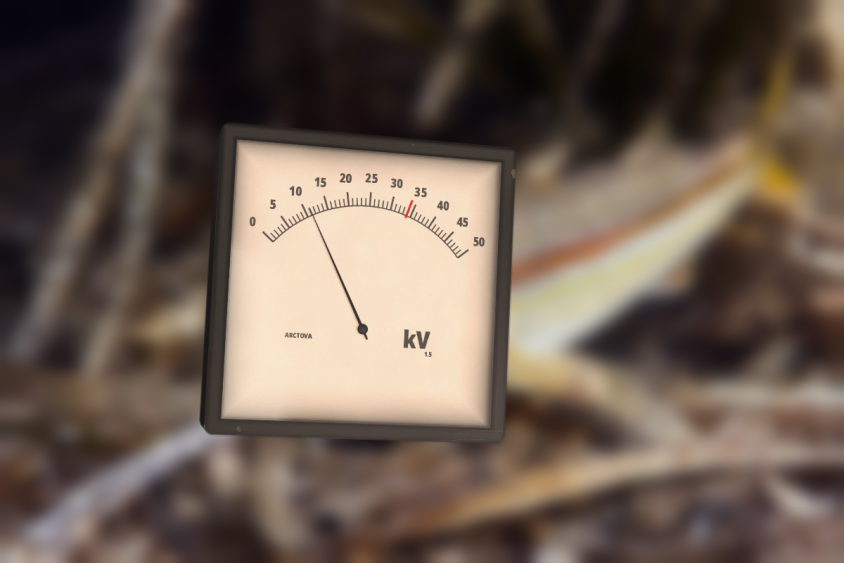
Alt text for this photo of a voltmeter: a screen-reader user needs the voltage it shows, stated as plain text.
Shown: 11 kV
